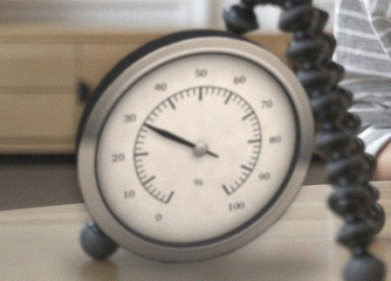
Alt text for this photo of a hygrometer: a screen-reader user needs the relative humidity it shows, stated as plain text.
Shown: 30 %
